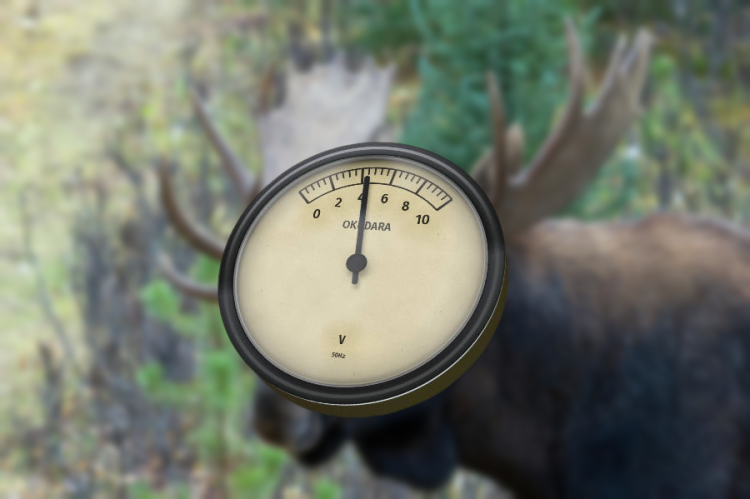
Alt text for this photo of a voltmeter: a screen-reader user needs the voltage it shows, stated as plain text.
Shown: 4.4 V
